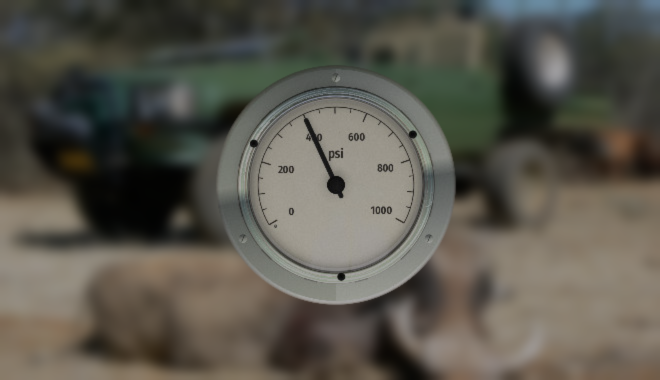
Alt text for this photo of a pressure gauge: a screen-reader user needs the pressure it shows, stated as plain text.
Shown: 400 psi
